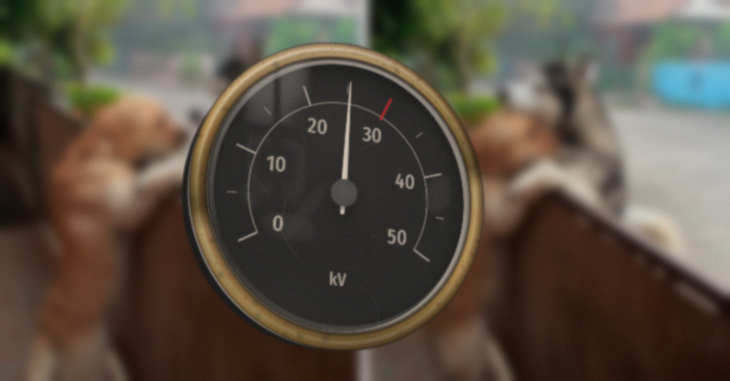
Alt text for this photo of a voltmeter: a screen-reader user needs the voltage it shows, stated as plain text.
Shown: 25 kV
